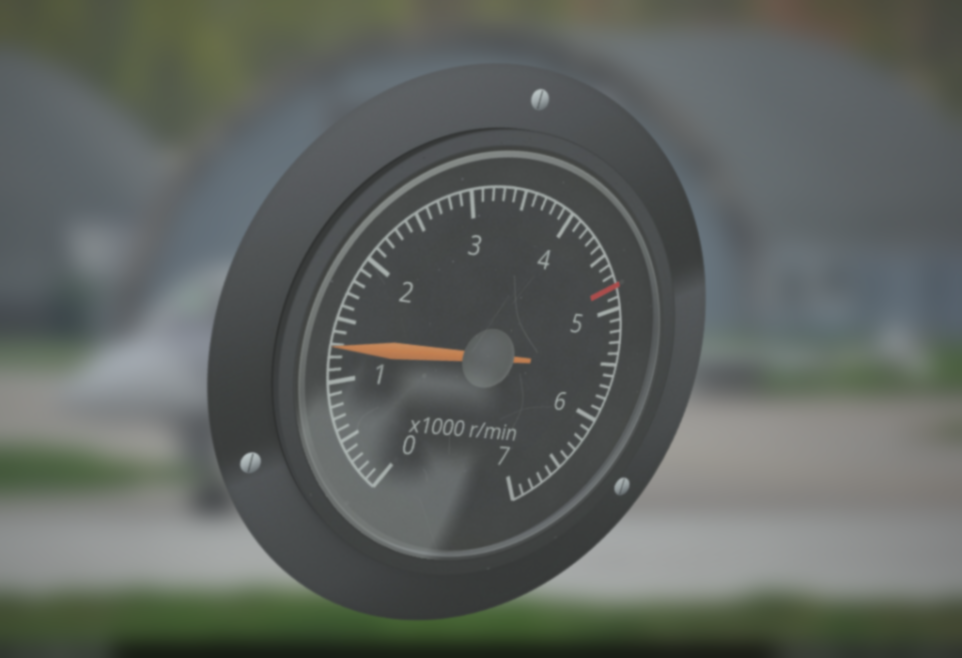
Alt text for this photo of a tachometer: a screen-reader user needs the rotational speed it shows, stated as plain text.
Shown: 1300 rpm
